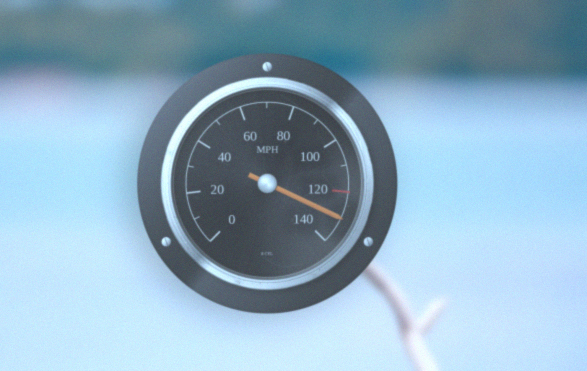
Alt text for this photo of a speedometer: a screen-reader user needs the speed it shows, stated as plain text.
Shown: 130 mph
